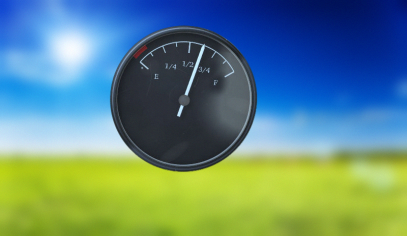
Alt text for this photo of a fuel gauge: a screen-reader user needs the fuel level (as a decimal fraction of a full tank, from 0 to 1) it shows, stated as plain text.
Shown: 0.625
